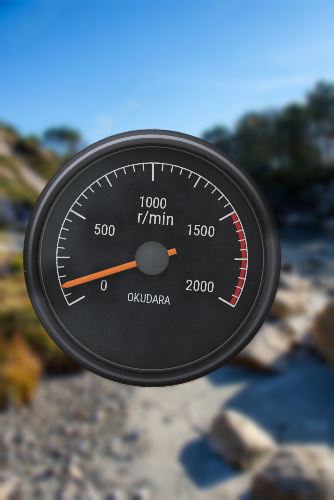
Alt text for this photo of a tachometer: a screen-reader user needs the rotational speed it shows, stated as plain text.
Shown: 100 rpm
